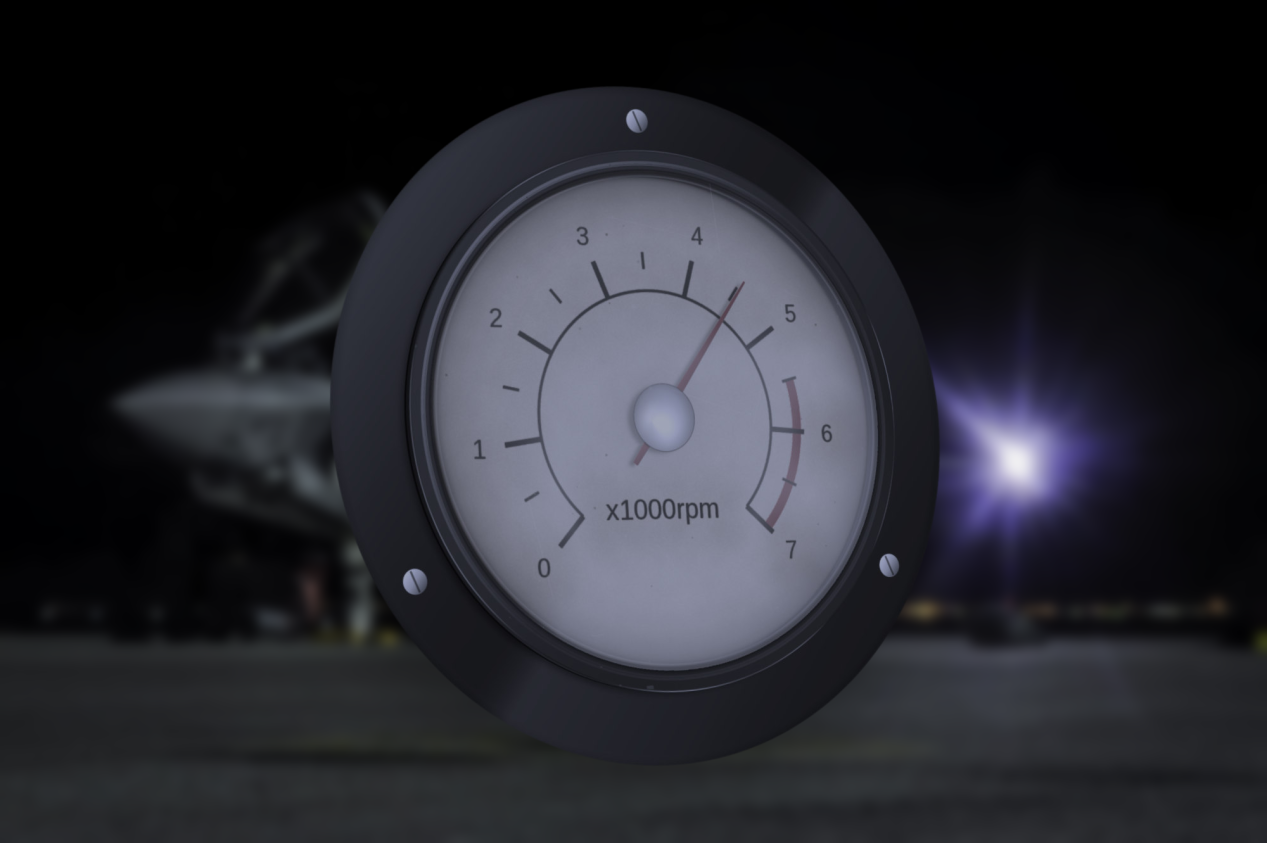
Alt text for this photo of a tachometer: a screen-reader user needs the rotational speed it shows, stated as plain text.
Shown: 4500 rpm
